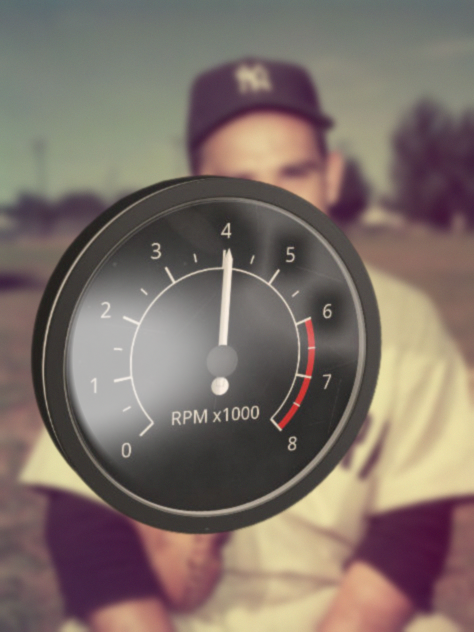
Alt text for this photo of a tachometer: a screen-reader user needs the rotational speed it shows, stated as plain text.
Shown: 4000 rpm
